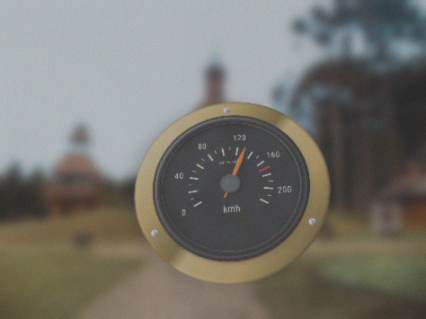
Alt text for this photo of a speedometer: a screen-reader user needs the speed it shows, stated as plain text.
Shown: 130 km/h
